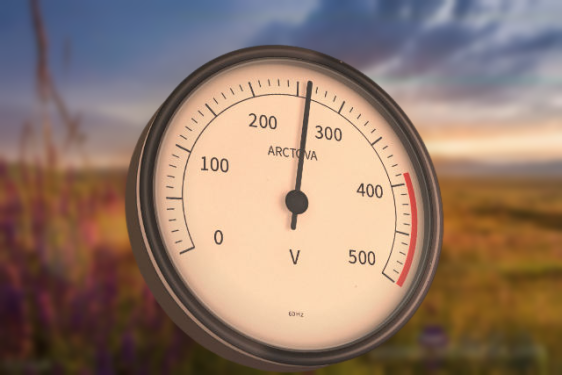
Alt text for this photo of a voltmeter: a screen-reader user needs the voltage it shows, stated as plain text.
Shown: 260 V
